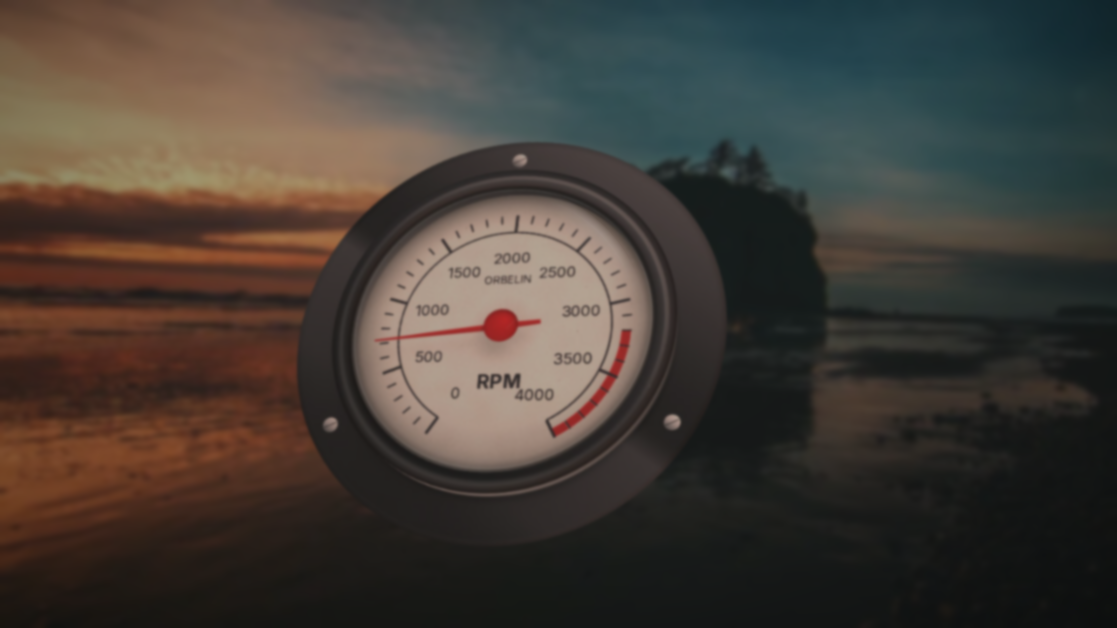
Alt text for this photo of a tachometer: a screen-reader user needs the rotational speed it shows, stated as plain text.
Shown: 700 rpm
